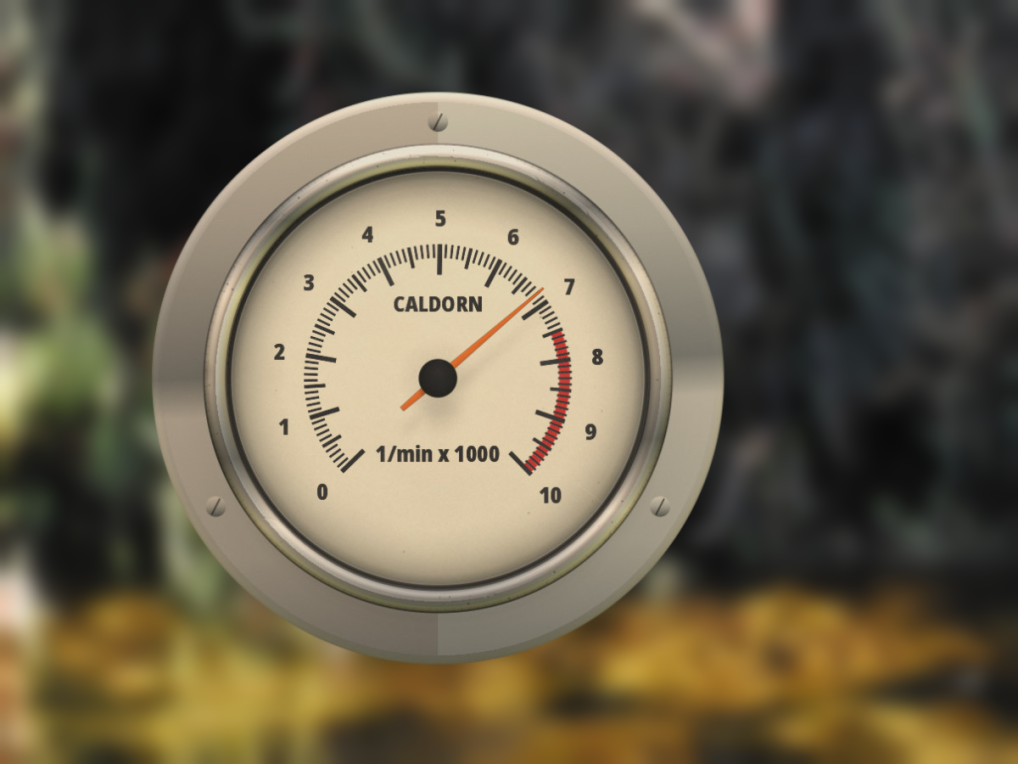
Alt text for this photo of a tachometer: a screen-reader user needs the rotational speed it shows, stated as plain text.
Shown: 6800 rpm
